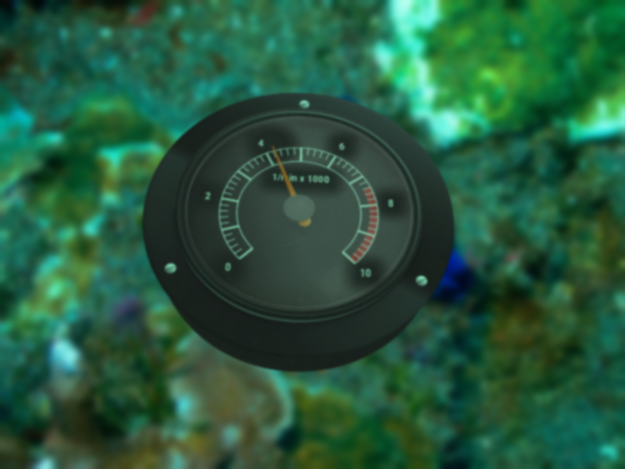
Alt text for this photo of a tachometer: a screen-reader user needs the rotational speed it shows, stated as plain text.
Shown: 4200 rpm
